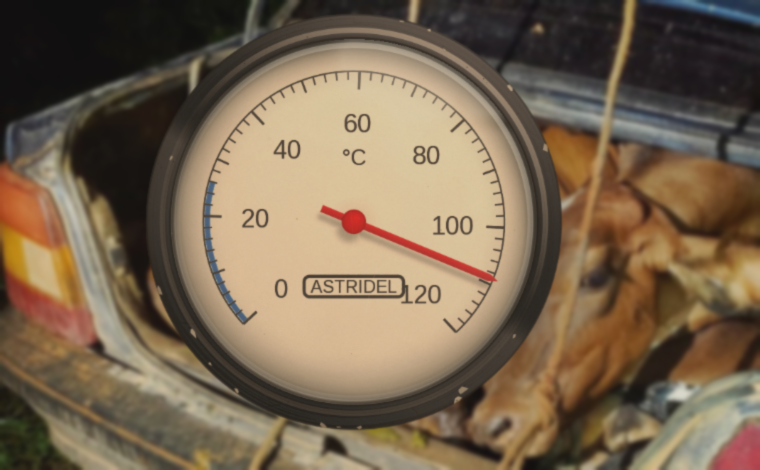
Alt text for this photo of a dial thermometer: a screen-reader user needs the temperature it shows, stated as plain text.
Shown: 109 °C
